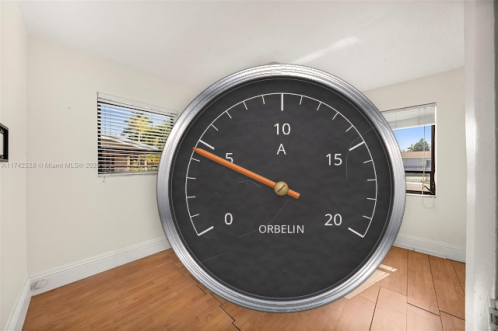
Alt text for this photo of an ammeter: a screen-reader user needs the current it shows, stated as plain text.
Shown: 4.5 A
